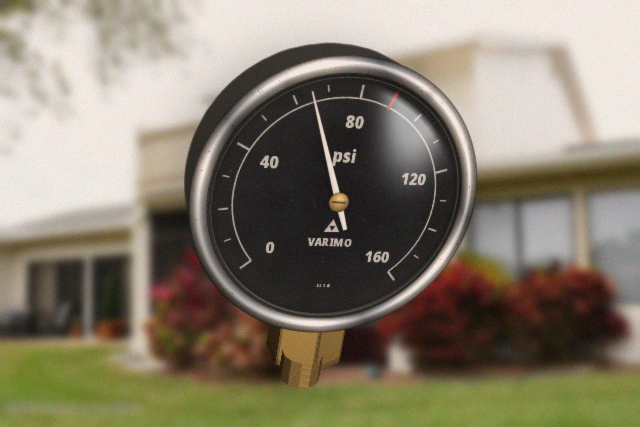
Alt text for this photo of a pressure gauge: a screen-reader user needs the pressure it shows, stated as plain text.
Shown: 65 psi
